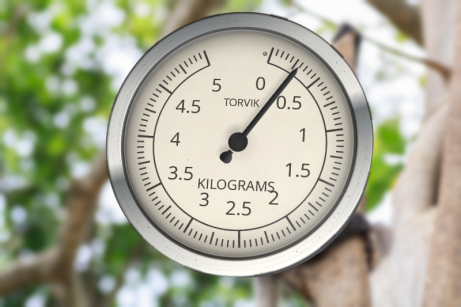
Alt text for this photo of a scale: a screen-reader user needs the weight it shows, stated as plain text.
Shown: 0.3 kg
